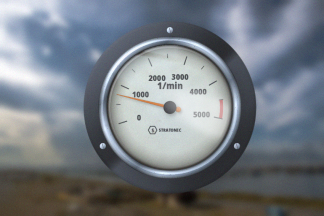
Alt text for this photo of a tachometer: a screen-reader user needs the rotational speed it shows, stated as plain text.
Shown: 750 rpm
